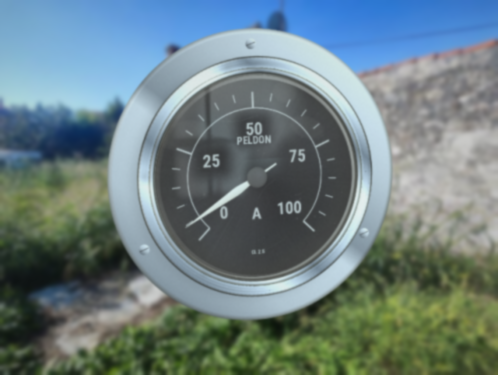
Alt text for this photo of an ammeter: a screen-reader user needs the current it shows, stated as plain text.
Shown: 5 A
